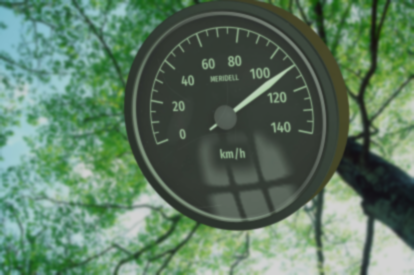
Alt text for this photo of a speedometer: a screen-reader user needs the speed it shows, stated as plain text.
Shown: 110 km/h
